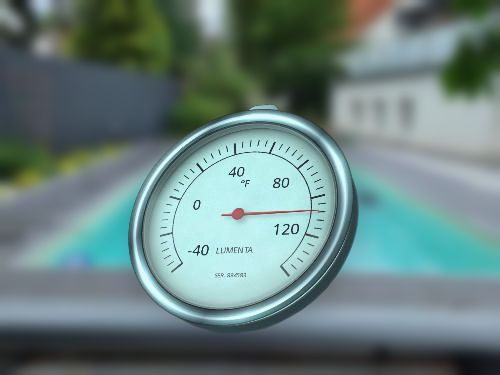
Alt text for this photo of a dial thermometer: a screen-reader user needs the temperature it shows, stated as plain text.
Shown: 108 °F
